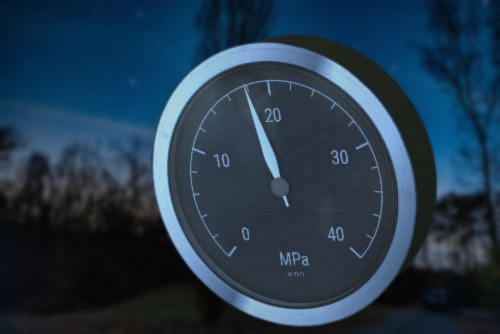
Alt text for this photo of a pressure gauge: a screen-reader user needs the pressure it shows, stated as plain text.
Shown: 18 MPa
